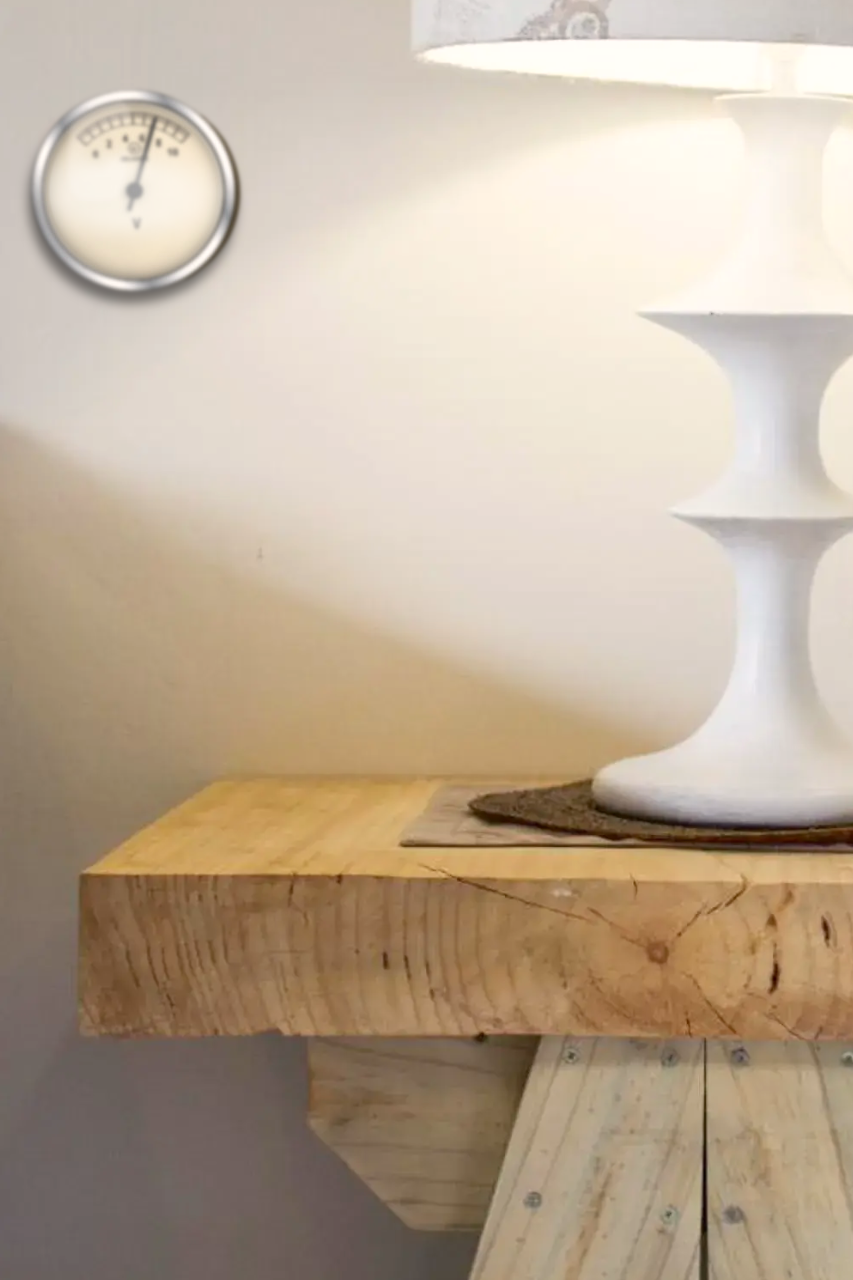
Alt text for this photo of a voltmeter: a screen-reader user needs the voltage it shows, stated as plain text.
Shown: 7 V
